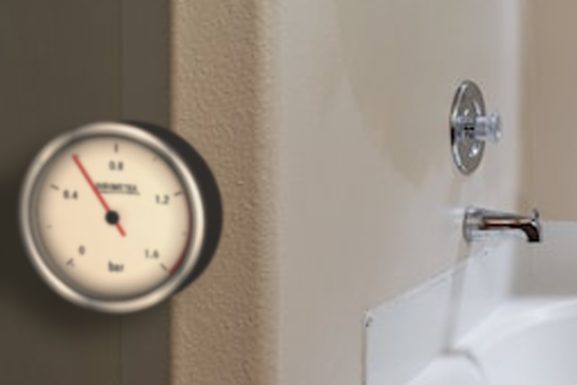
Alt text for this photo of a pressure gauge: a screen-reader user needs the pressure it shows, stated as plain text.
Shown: 0.6 bar
